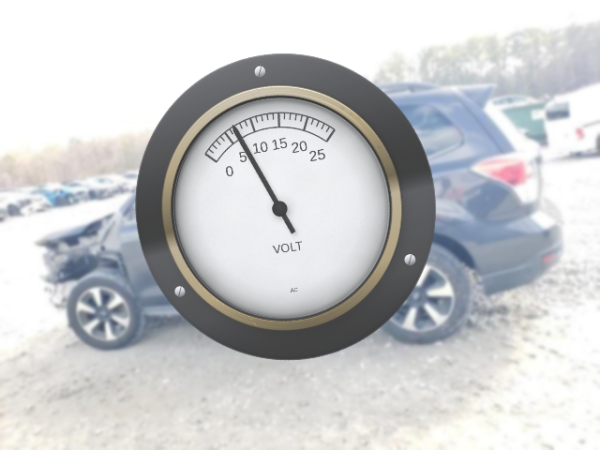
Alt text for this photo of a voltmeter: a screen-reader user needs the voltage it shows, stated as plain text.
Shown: 7 V
